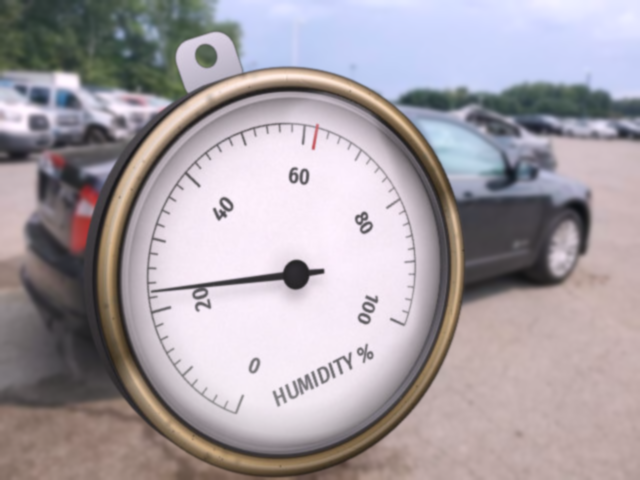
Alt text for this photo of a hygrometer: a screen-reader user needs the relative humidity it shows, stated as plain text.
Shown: 23 %
